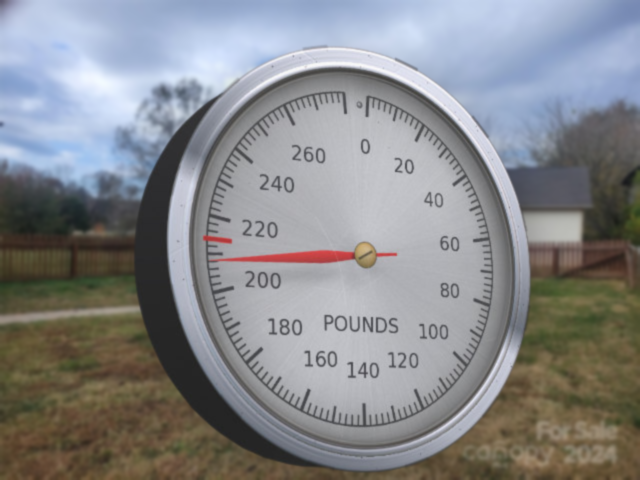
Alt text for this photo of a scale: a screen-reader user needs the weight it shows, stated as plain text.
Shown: 208 lb
